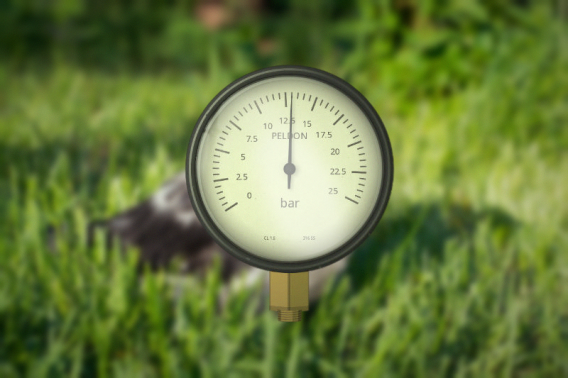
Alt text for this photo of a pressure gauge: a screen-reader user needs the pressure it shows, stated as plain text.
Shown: 13 bar
